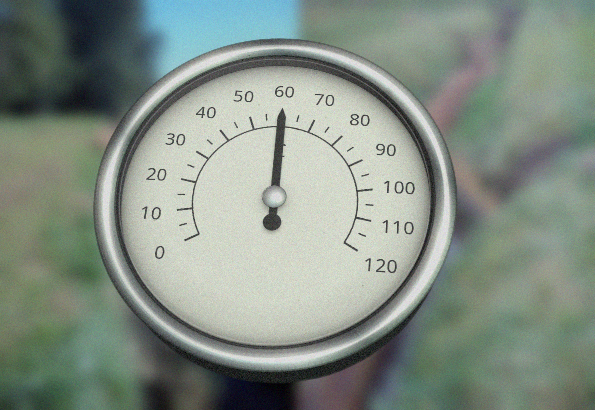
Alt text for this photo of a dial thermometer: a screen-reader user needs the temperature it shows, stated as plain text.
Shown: 60 °C
